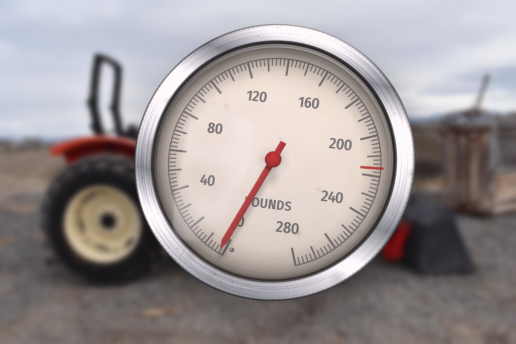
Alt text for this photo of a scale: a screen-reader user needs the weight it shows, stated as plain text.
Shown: 2 lb
